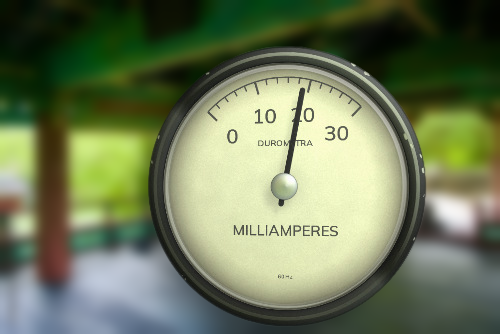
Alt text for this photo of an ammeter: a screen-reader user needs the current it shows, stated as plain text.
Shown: 19 mA
